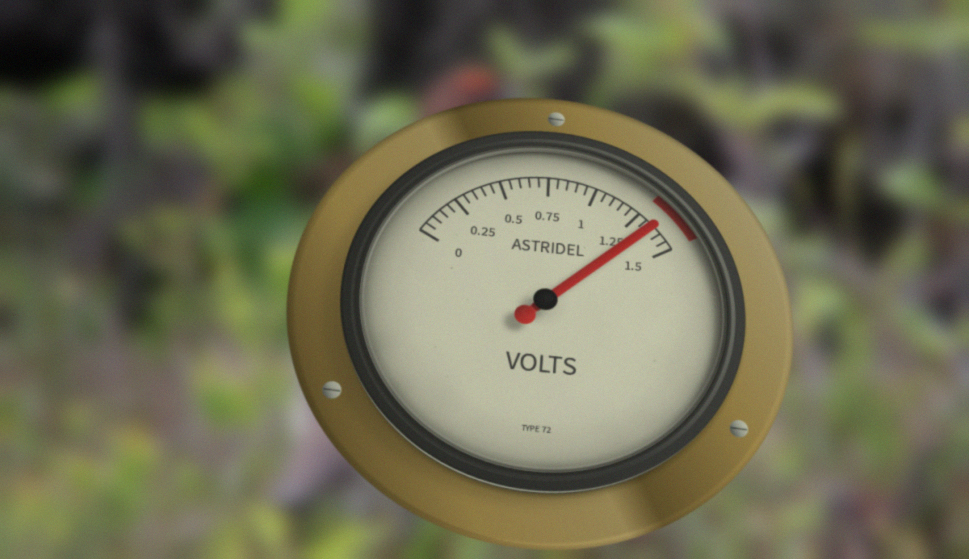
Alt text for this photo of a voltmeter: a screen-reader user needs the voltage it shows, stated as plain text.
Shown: 1.35 V
